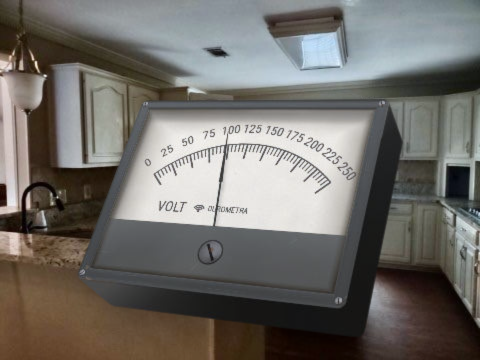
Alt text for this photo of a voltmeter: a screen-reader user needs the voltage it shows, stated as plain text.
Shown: 100 V
